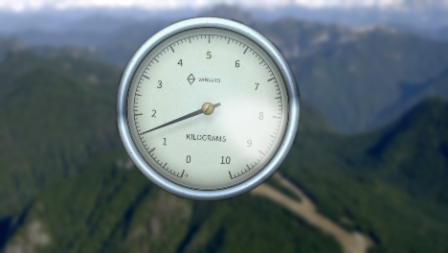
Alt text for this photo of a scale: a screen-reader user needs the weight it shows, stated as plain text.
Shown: 1.5 kg
